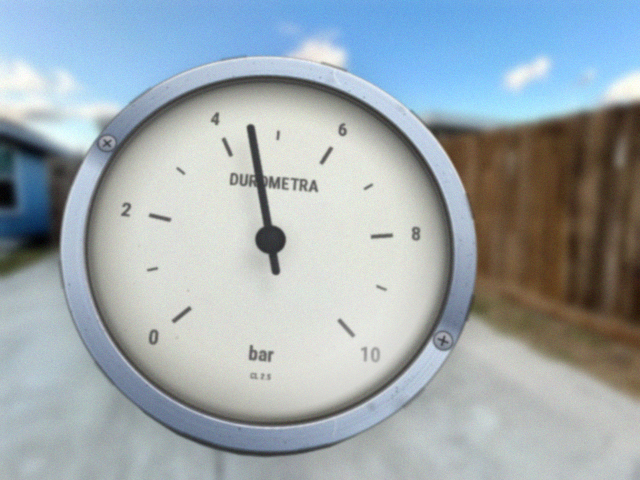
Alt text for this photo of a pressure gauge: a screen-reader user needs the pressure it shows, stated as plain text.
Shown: 4.5 bar
